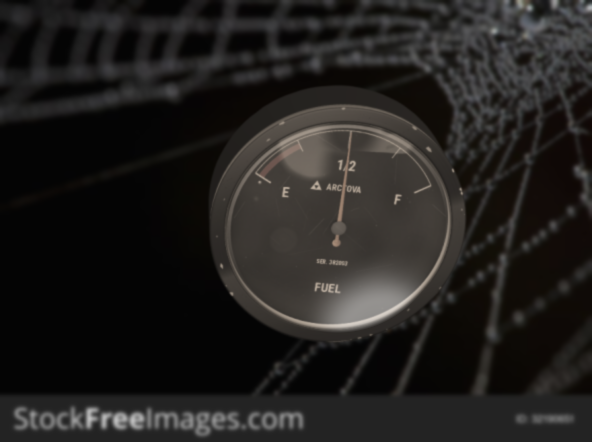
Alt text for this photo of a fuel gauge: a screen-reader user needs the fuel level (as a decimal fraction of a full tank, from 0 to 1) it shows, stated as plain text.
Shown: 0.5
